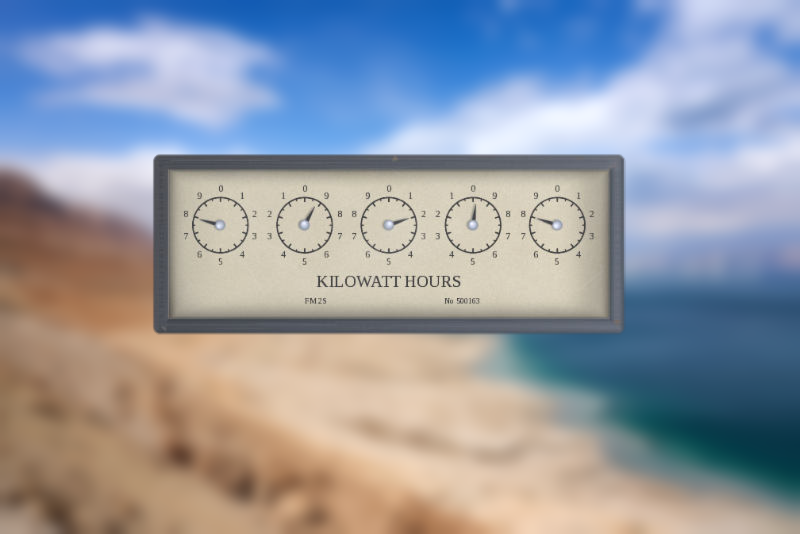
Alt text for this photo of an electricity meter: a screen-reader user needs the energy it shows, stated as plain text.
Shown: 79198 kWh
